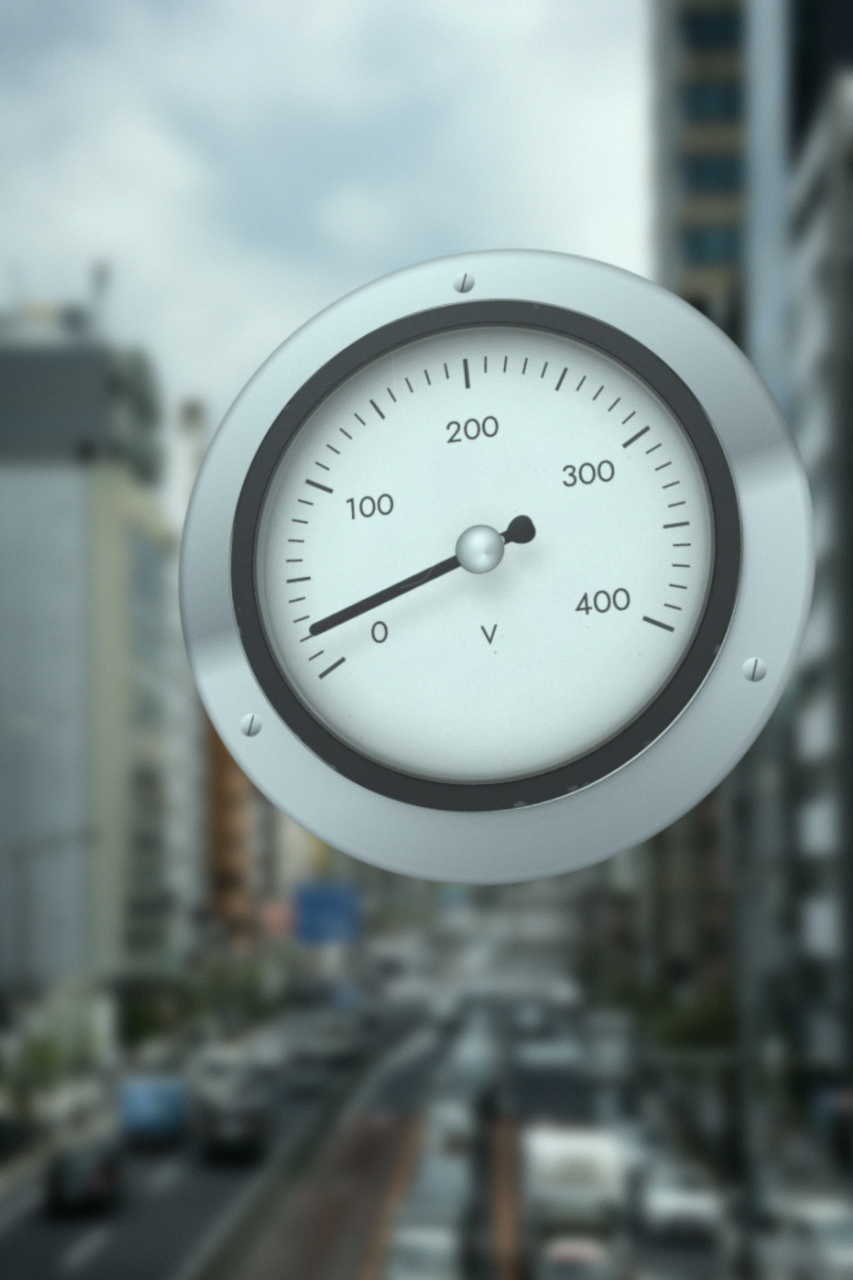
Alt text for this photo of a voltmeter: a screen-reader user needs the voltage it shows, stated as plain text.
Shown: 20 V
